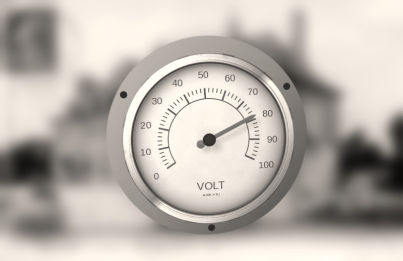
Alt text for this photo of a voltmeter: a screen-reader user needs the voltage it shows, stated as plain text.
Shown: 78 V
